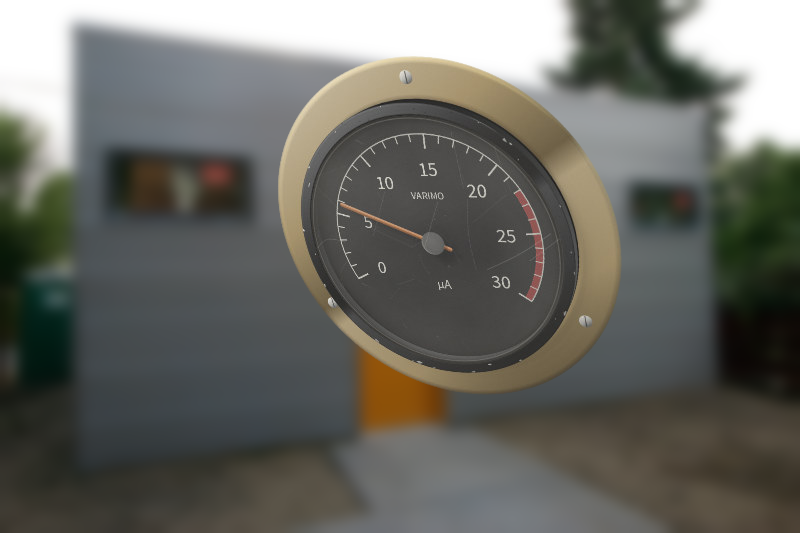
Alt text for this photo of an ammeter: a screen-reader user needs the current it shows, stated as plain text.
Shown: 6 µA
